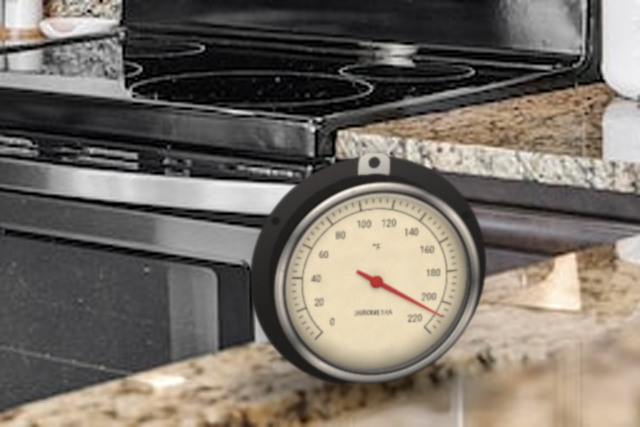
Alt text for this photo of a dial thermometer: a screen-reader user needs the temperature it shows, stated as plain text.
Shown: 208 °F
